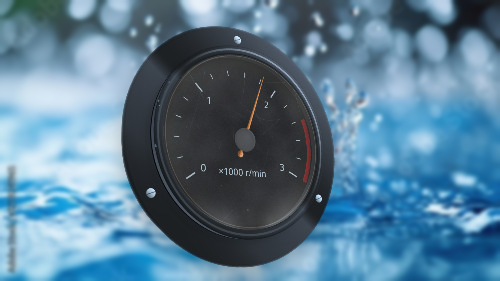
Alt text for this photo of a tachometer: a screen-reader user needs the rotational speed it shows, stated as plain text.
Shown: 1800 rpm
